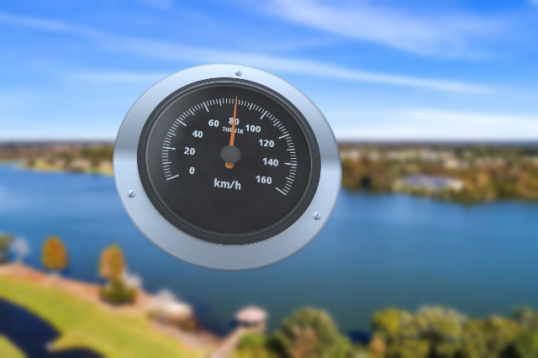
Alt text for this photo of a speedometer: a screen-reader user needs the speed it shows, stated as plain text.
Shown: 80 km/h
